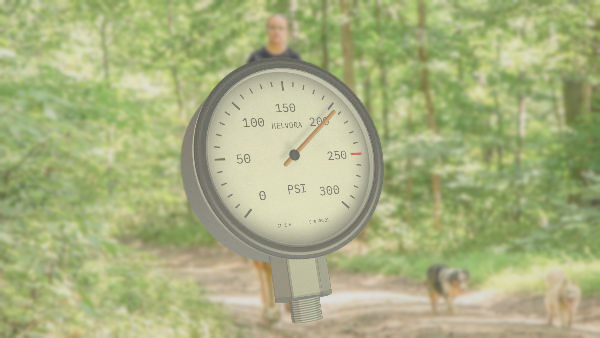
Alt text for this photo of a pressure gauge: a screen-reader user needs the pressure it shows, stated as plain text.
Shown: 205 psi
